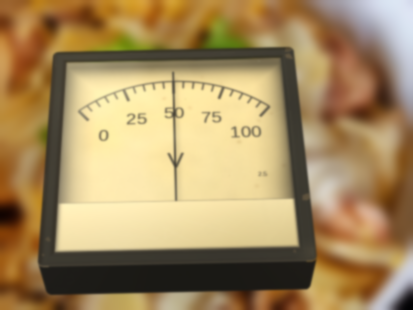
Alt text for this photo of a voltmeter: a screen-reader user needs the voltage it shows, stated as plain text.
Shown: 50 V
